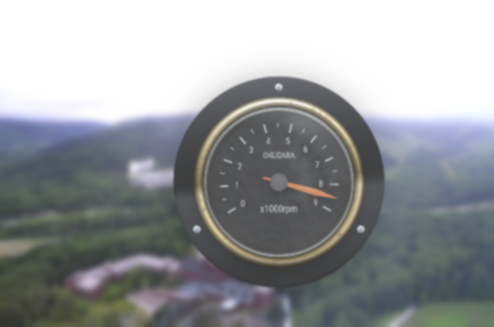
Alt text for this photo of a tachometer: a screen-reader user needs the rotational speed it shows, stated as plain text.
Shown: 8500 rpm
